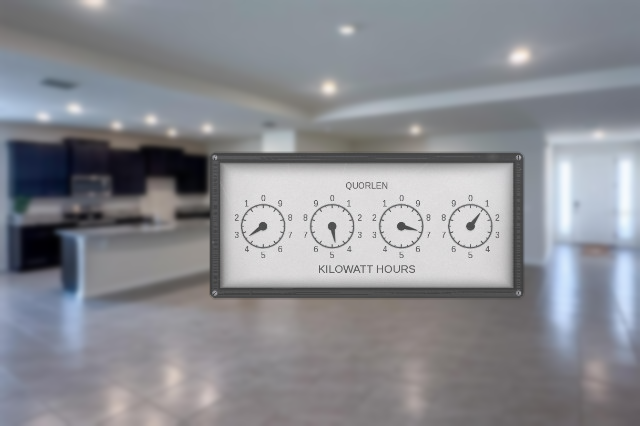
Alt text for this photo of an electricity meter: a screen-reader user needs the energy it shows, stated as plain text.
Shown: 3471 kWh
